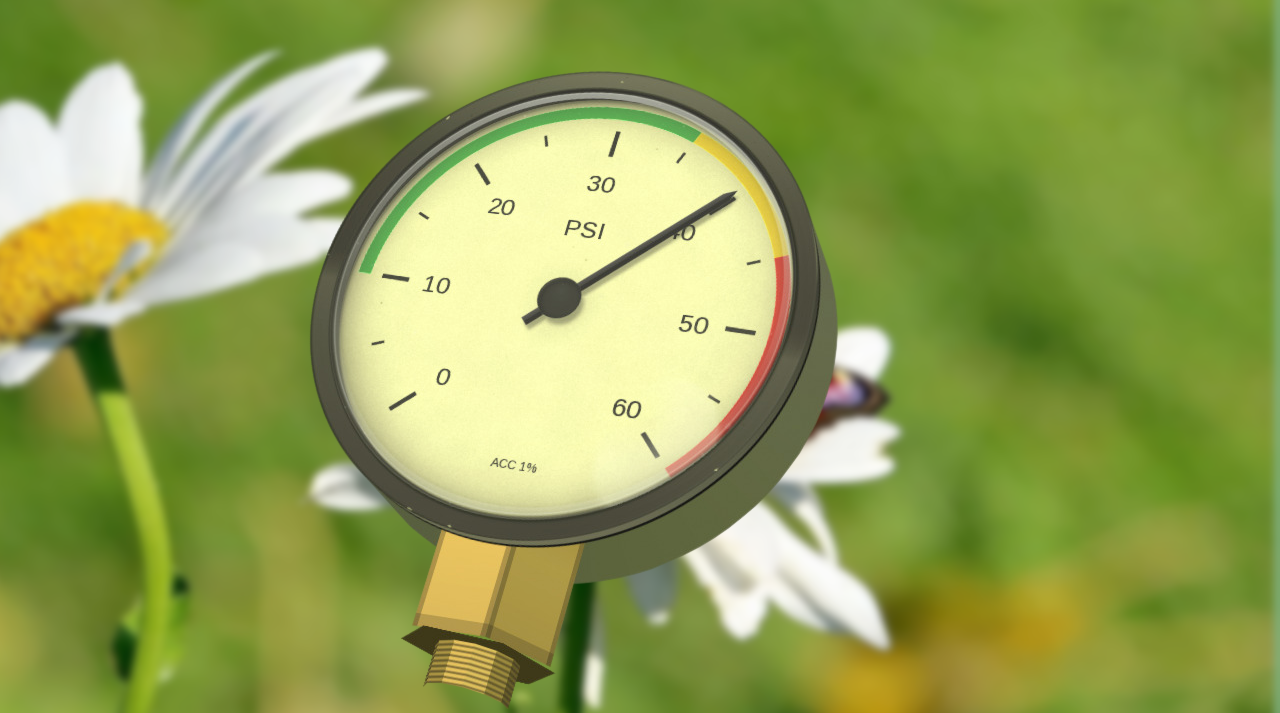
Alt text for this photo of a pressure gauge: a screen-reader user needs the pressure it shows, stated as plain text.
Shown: 40 psi
